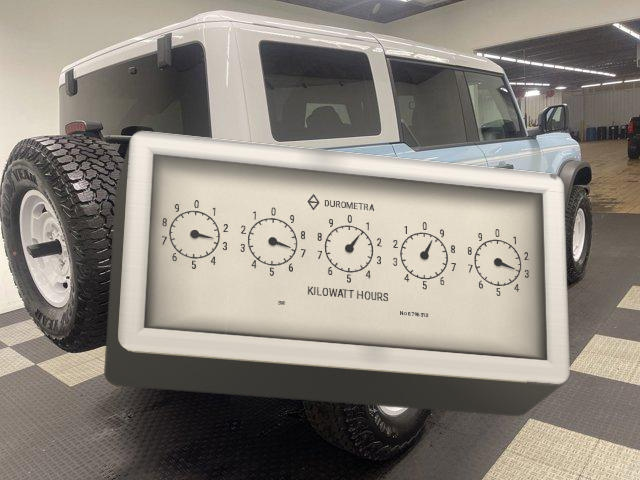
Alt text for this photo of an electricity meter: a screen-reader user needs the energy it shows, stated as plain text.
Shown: 27093 kWh
